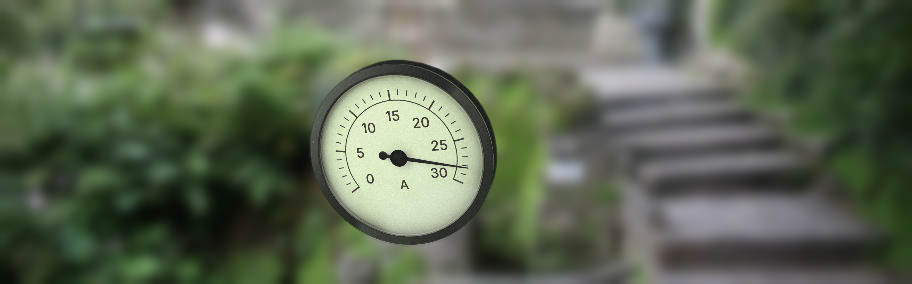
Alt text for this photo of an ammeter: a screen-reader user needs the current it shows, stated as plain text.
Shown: 28 A
